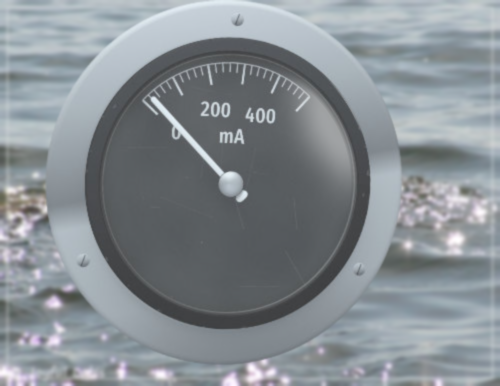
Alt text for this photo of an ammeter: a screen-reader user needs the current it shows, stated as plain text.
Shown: 20 mA
